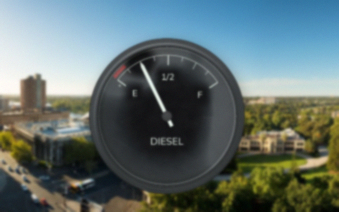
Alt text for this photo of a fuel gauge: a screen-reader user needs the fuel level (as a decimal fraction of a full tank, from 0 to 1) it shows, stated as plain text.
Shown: 0.25
